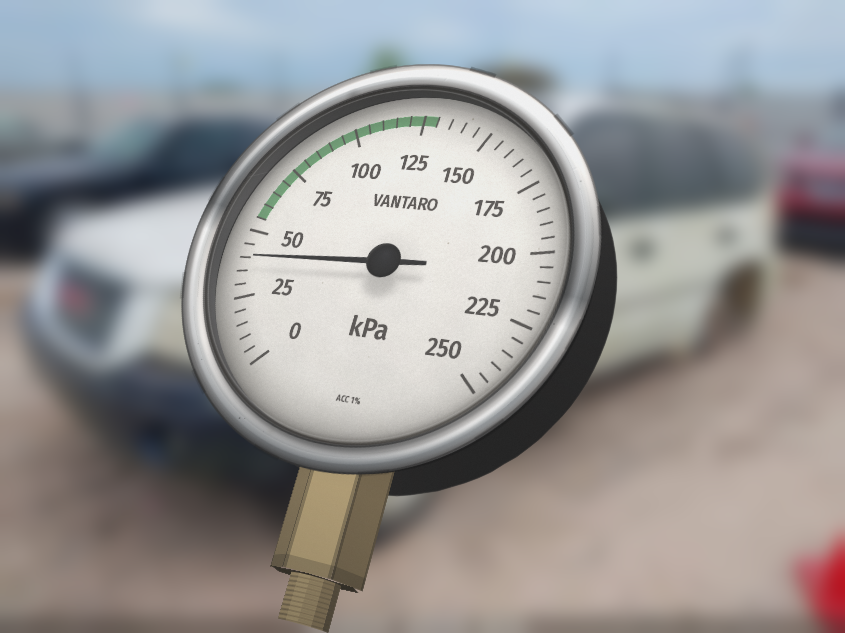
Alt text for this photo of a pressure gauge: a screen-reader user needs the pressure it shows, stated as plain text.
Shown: 40 kPa
